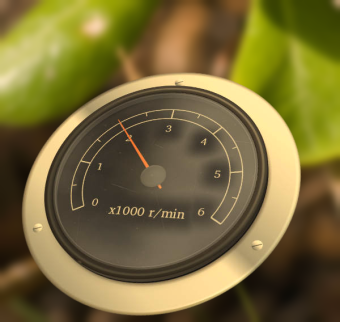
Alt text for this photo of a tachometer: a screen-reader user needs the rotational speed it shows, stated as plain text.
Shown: 2000 rpm
